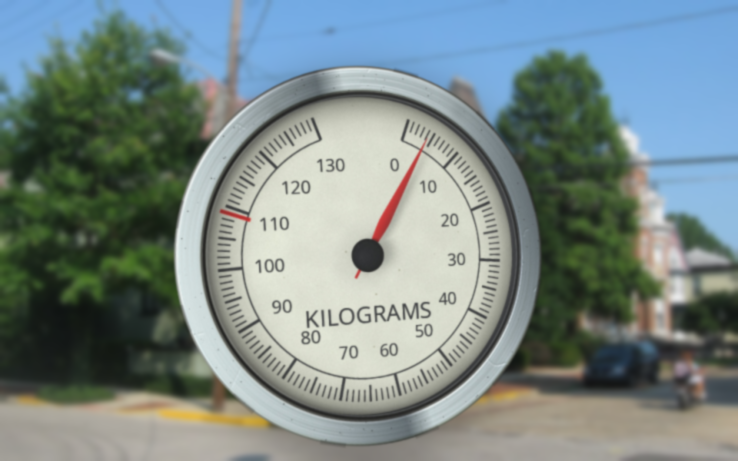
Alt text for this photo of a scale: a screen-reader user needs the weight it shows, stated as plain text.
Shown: 4 kg
